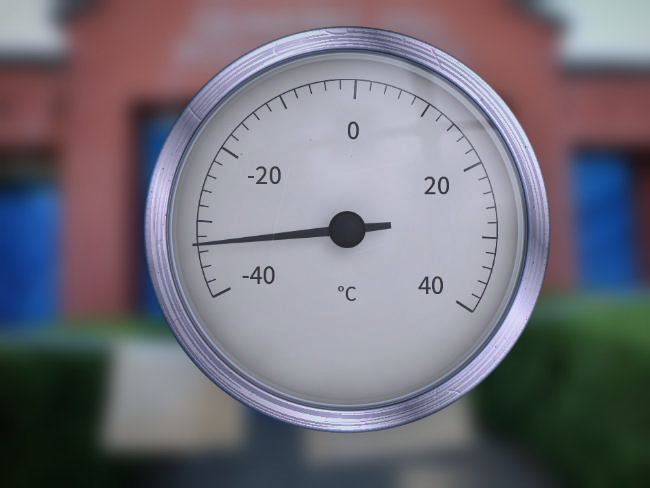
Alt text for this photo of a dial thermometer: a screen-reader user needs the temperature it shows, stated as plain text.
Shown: -33 °C
